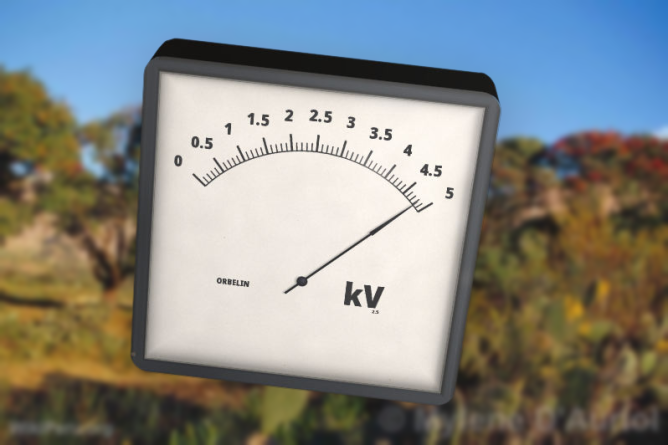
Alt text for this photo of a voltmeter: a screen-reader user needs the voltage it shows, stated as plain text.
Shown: 4.8 kV
